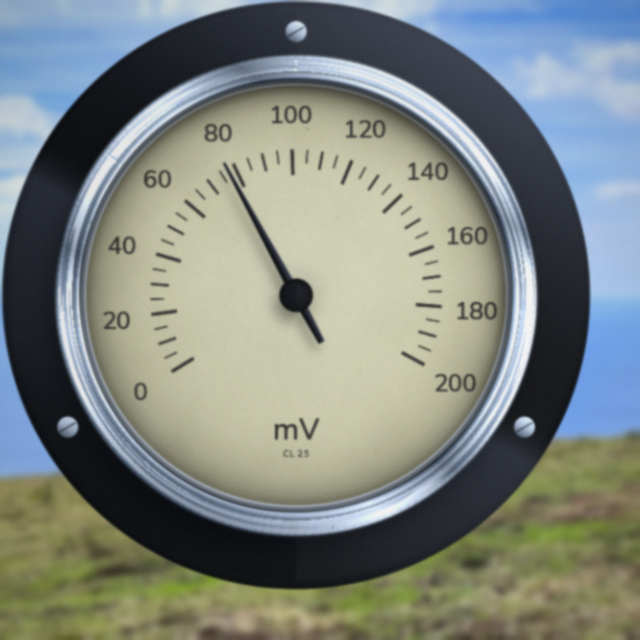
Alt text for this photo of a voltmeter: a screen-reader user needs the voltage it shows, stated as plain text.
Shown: 77.5 mV
